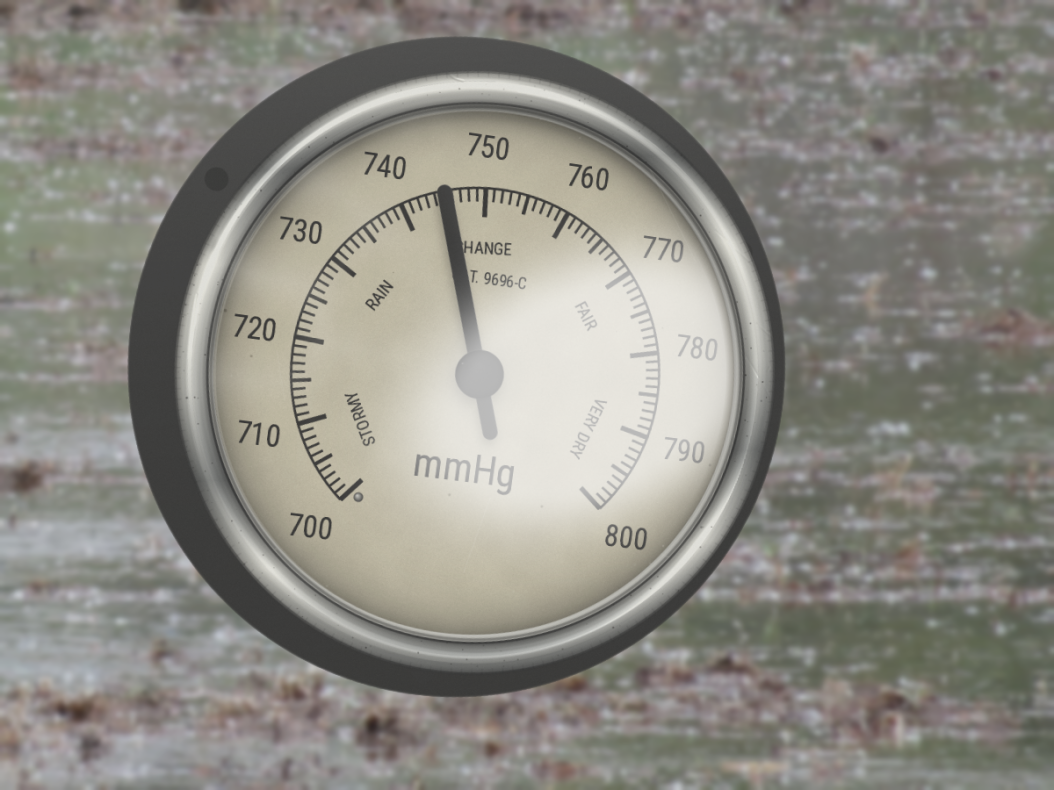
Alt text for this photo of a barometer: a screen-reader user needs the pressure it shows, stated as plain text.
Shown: 745 mmHg
